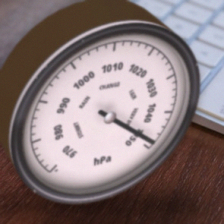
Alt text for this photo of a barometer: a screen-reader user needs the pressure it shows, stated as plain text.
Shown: 1048 hPa
